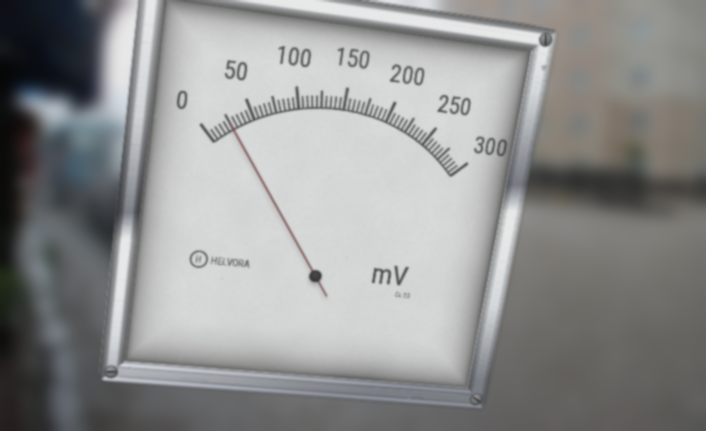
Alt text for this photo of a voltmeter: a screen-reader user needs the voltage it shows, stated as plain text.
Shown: 25 mV
